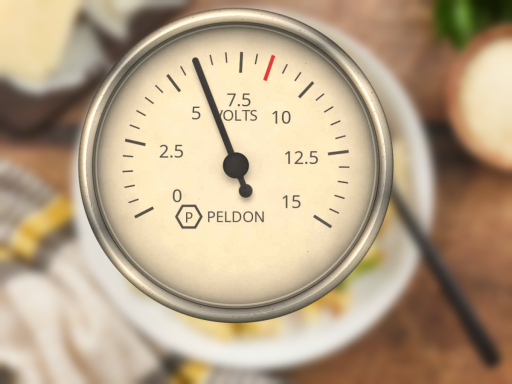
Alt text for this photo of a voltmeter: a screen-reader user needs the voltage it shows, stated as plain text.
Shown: 6 V
